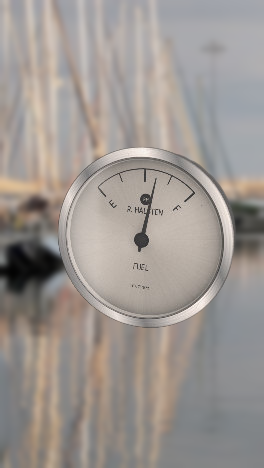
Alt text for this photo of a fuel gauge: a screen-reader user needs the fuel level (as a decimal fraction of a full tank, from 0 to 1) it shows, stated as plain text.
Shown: 0.625
